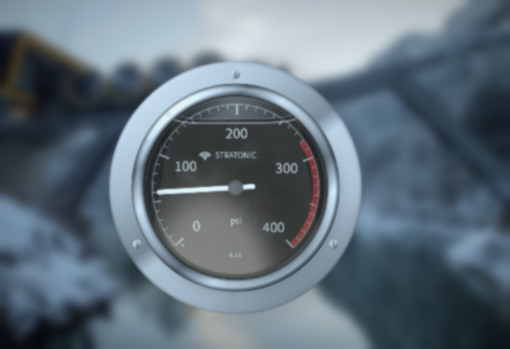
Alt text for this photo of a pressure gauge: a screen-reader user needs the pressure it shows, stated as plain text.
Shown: 60 psi
